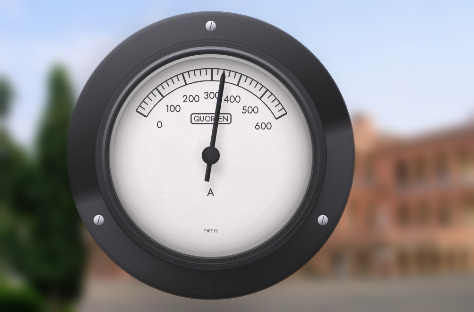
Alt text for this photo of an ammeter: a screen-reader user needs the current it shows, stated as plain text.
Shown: 340 A
